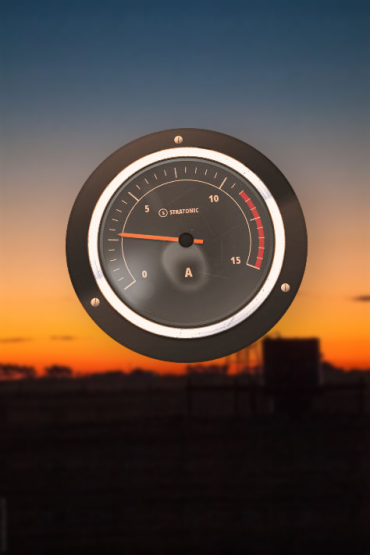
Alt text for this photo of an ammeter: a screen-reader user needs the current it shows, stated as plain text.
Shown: 2.75 A
